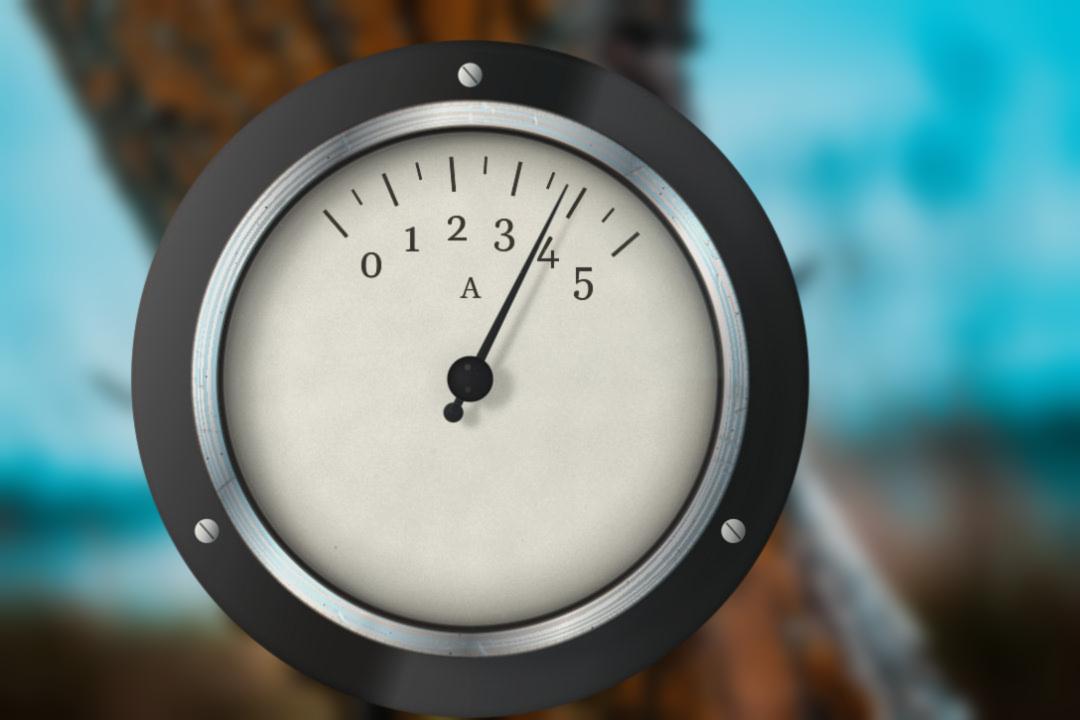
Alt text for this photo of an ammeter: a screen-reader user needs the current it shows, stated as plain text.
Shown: 3.75 A
